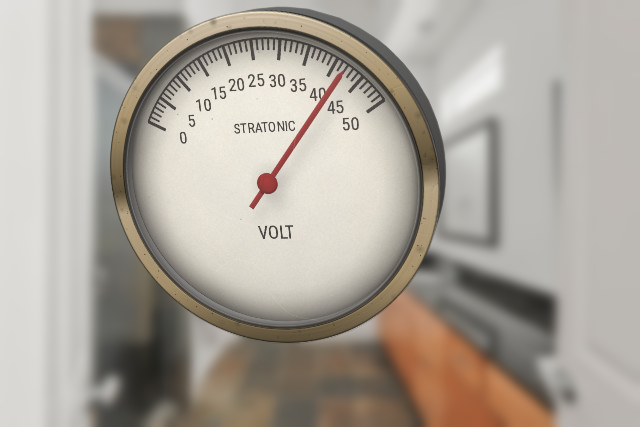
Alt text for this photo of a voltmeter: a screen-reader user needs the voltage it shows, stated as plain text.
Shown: 42 V
